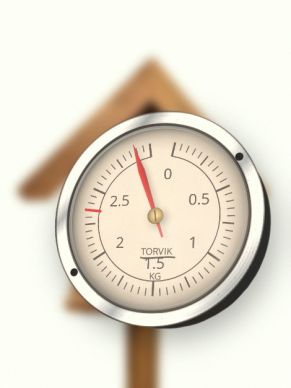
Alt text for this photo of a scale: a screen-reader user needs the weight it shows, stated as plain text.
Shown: 2.9 kg
